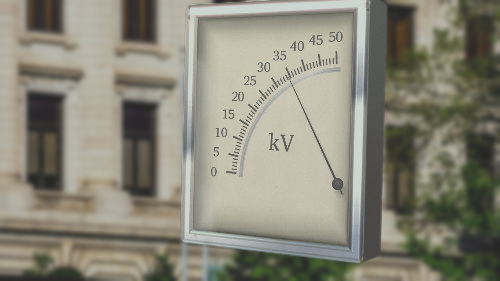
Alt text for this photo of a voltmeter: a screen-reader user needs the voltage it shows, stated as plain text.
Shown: 35 kV
